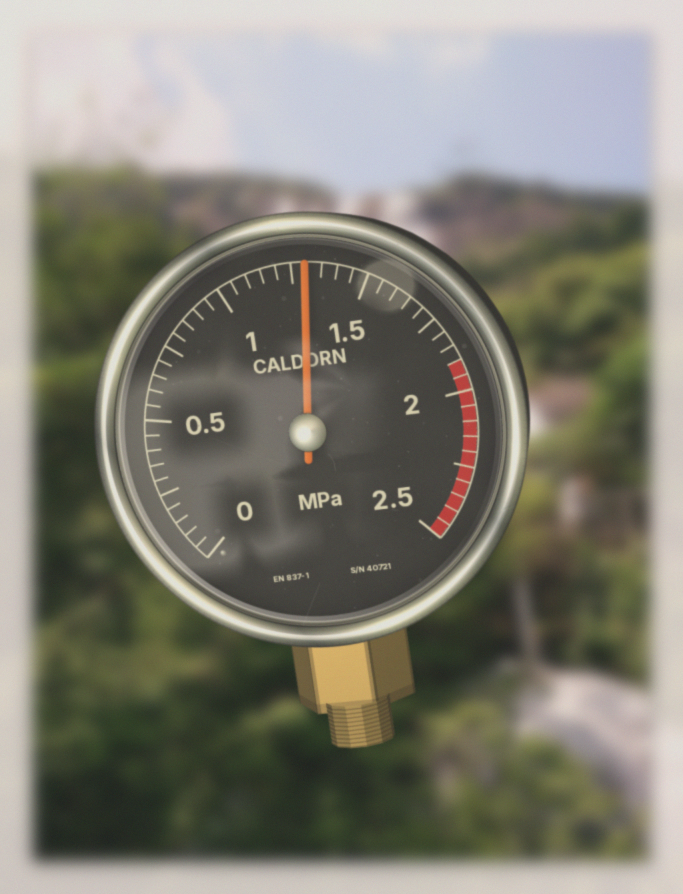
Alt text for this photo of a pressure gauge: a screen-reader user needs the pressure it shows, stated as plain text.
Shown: 1.3 MPa
